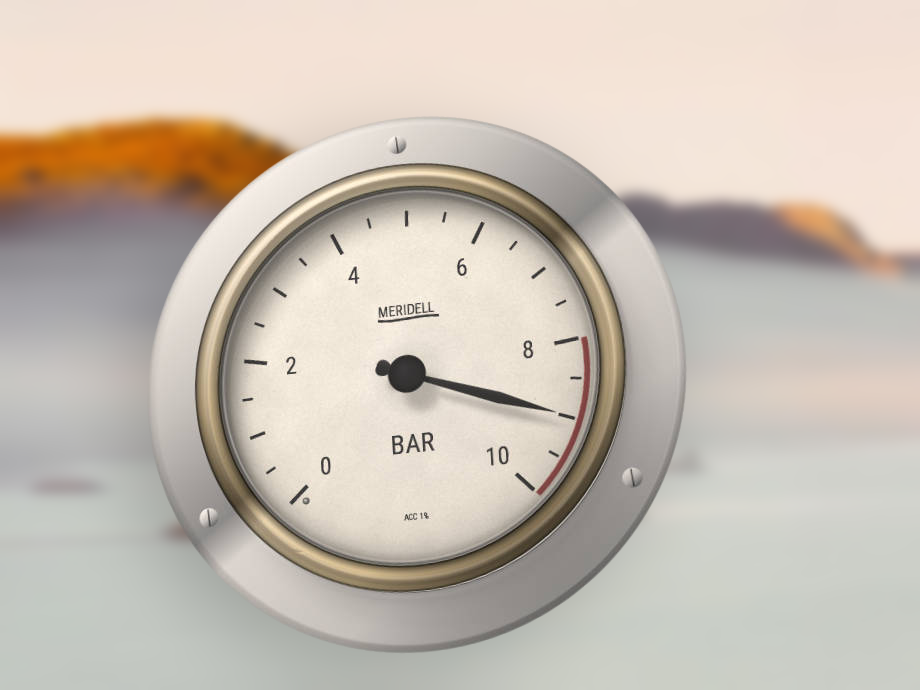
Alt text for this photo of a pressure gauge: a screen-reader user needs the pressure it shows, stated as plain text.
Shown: 9 bar
